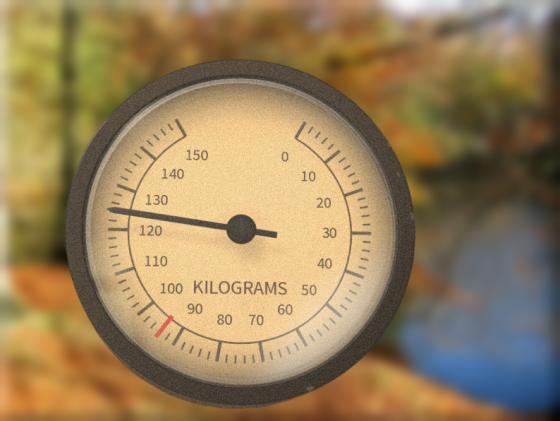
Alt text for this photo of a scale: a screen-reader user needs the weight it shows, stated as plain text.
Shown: 124 kg
